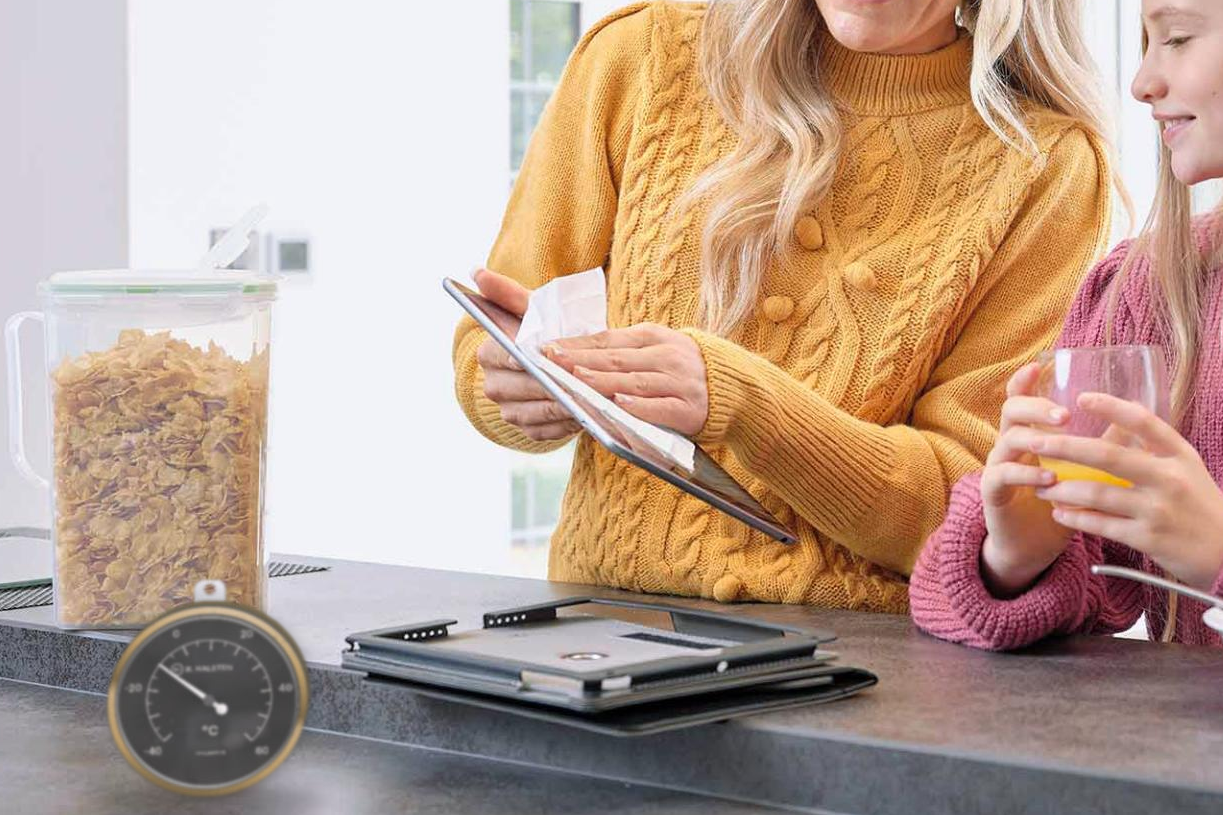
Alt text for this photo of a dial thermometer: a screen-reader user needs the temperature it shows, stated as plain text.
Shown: -10 °C
